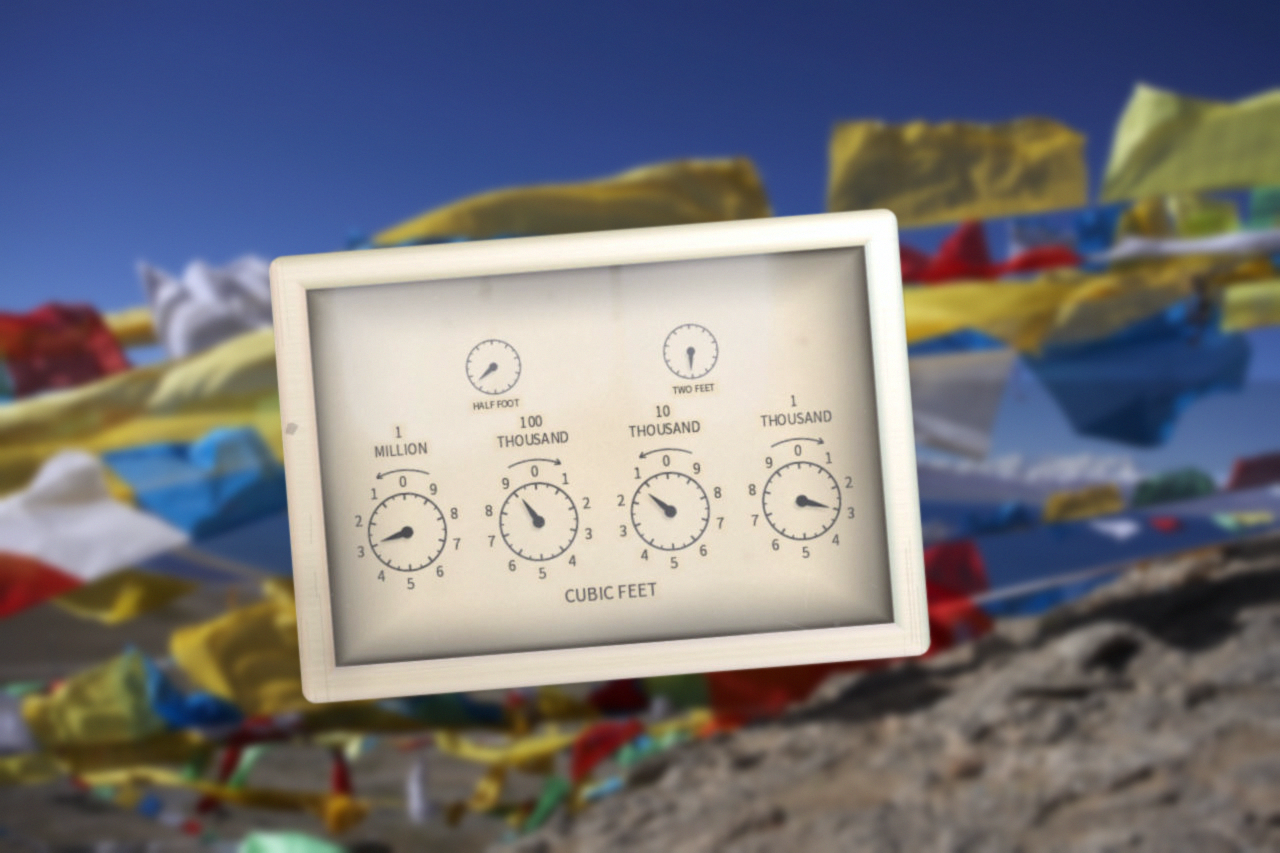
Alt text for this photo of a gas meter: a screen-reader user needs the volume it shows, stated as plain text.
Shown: 291300 ft³
